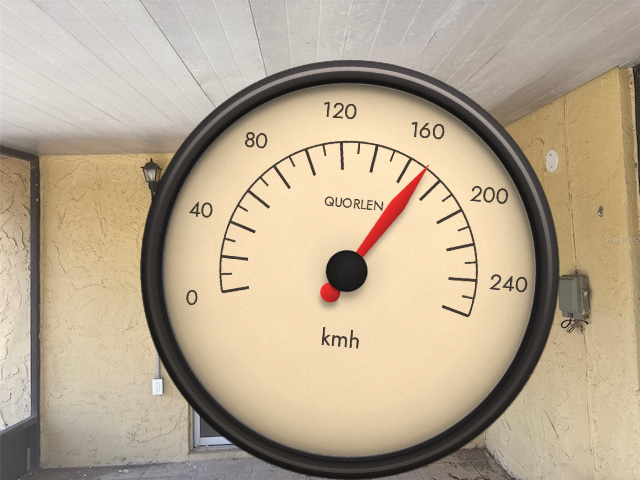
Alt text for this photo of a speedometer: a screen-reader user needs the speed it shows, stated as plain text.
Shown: 170 km/h
